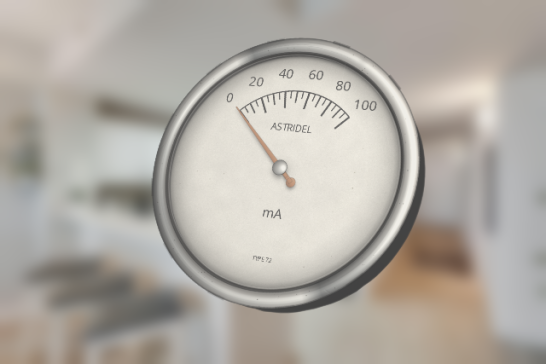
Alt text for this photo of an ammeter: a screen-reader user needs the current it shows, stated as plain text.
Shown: 0 mA
